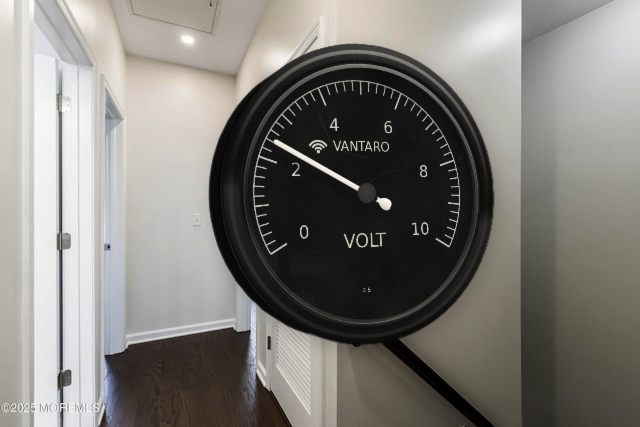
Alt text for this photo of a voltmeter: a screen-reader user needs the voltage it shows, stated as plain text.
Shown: 2.4 V
